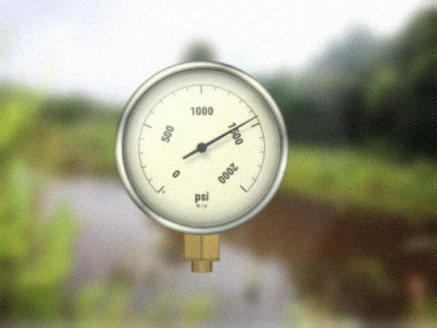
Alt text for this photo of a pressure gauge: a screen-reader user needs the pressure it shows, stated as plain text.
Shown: 1450 psi
